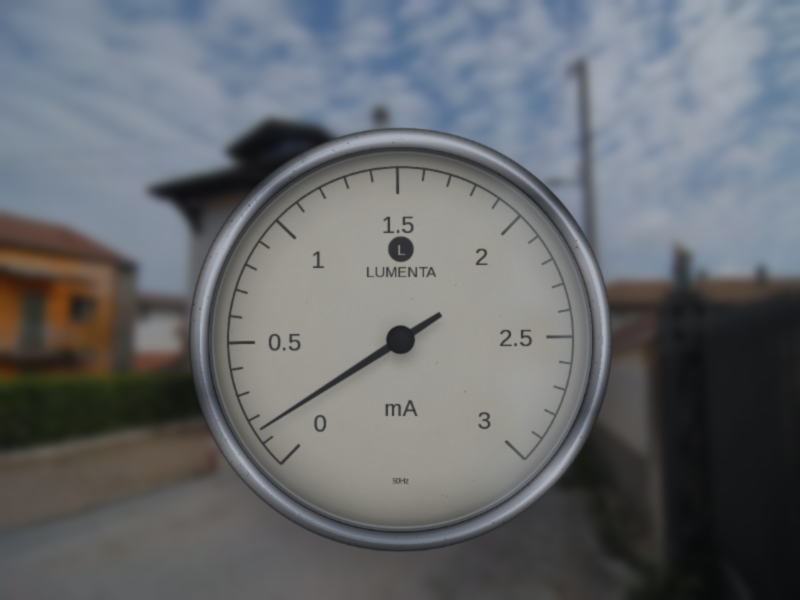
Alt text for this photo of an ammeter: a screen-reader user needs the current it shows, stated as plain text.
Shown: 0.15 mA
